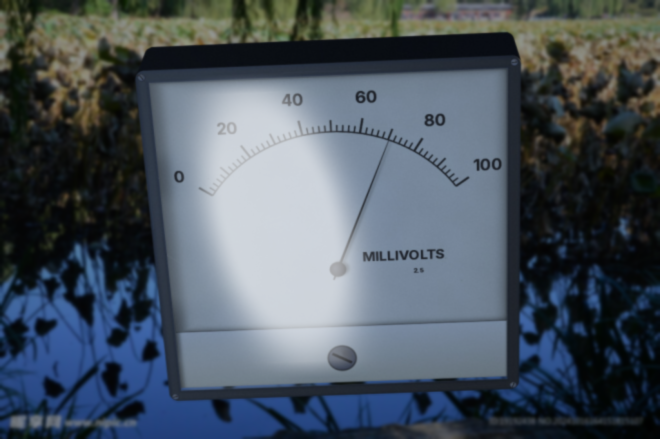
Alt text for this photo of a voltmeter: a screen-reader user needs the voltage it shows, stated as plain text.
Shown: 70 mV
